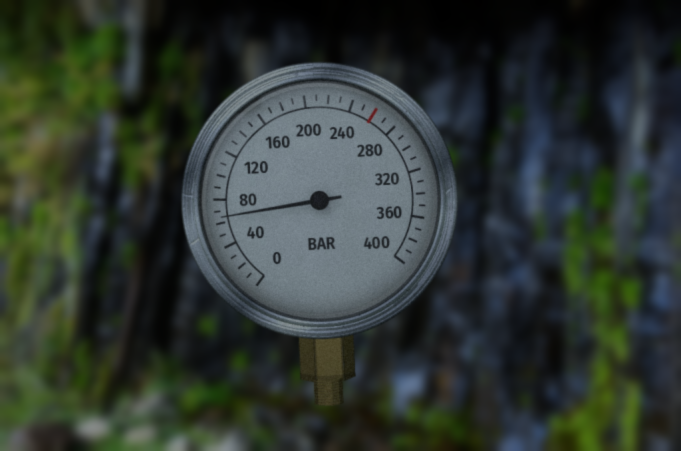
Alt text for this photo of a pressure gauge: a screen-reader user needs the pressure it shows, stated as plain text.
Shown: 65 bar
